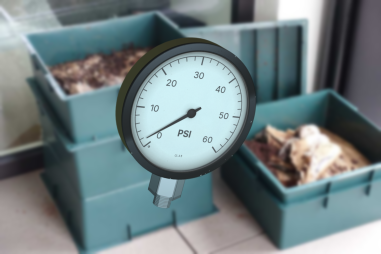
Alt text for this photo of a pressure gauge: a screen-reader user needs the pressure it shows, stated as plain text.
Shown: 2 psi
